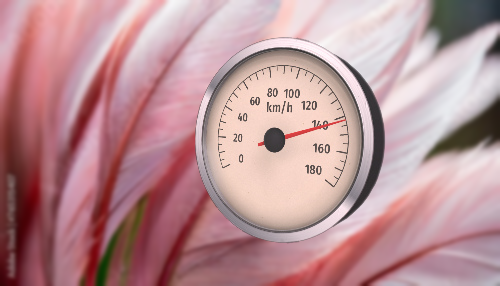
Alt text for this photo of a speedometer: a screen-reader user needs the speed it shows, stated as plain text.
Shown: 142.5 km/h
